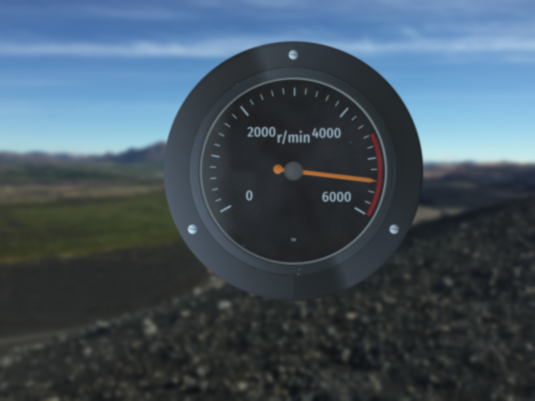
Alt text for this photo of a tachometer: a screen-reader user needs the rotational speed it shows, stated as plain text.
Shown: 5400 rpm
